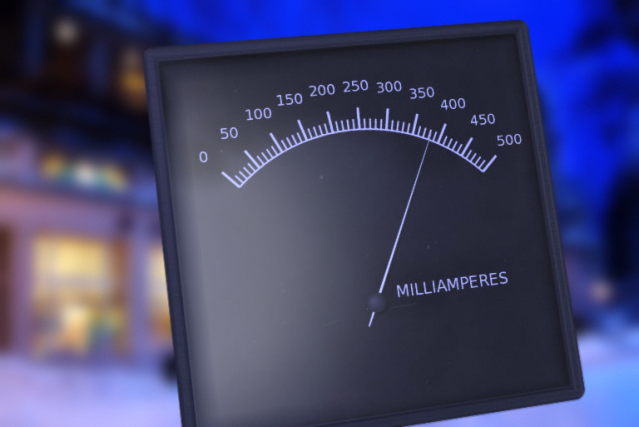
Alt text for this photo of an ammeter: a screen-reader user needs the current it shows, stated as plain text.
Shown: 380 mA
